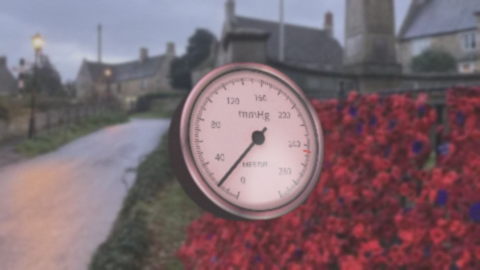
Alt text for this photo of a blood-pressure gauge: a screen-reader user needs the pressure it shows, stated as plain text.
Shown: 20 mmHg
